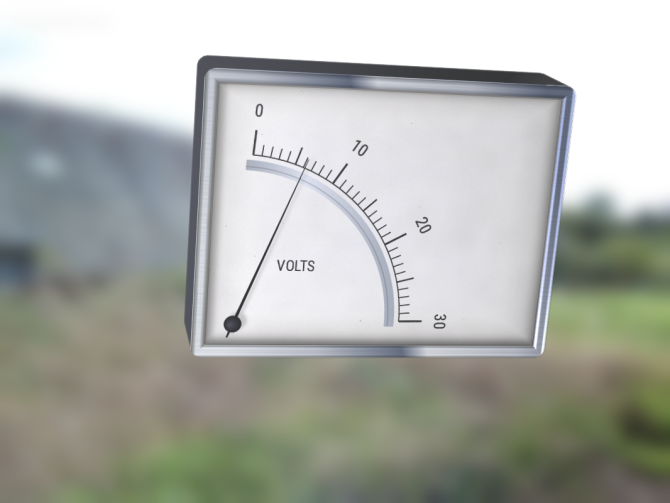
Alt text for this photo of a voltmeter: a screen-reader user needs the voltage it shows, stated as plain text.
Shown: 6 V
